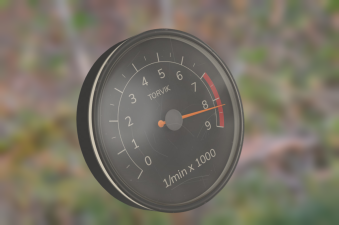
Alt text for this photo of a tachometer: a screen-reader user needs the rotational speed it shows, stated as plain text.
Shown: 8250 rpm
